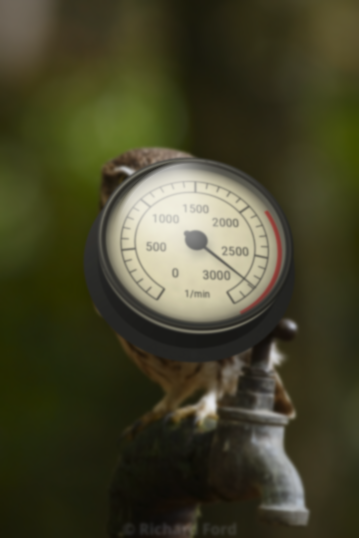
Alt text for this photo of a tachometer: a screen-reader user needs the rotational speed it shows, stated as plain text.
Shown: 2800 rpm
